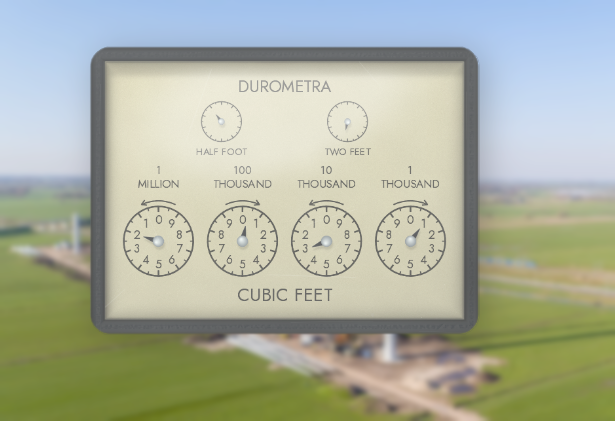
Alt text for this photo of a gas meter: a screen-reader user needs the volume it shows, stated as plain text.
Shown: 203100 ft³
